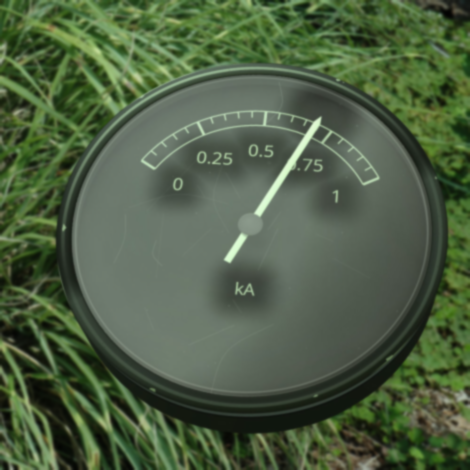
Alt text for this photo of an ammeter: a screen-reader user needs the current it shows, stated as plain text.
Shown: 0.7 kA
